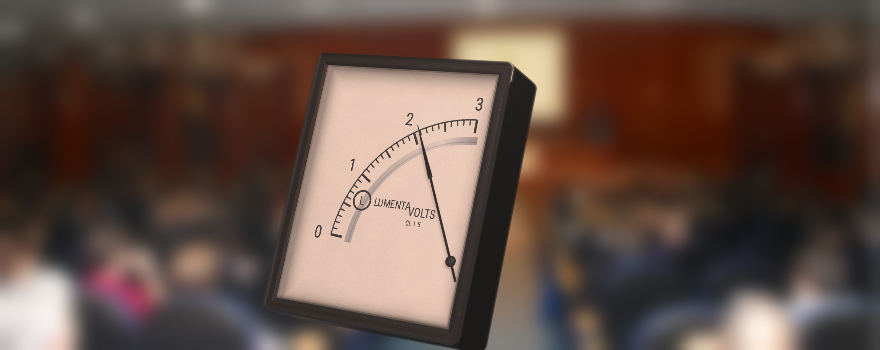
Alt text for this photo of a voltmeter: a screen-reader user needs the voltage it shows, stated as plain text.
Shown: 2.1 V
